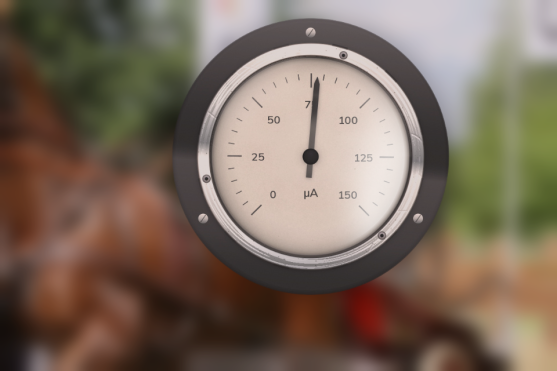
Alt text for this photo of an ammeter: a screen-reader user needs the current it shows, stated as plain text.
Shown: 77.5 µA
